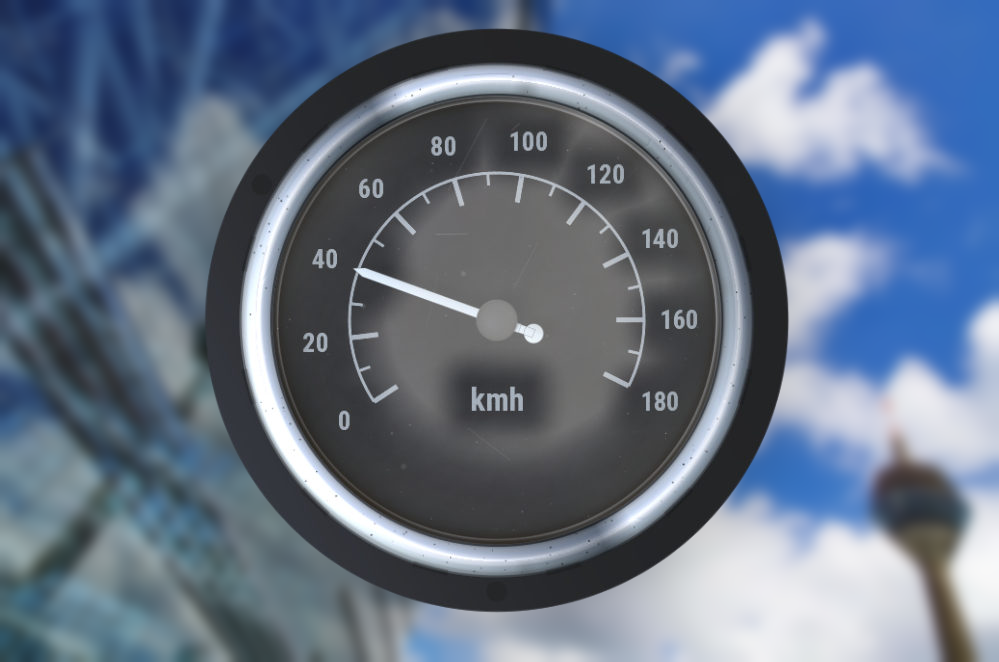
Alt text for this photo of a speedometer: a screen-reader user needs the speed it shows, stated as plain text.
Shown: 40 km/h
